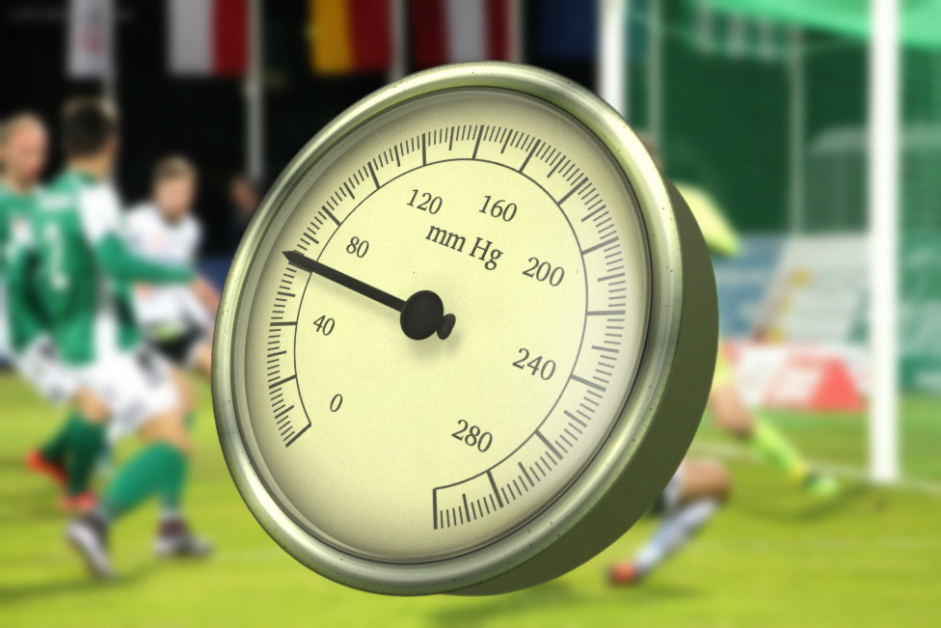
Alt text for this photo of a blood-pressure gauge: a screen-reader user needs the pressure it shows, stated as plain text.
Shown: 62 mmHg
